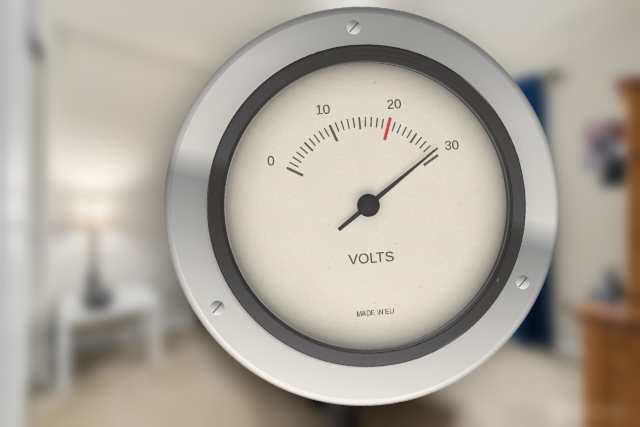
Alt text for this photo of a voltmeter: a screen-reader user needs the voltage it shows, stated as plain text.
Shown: 29 V
